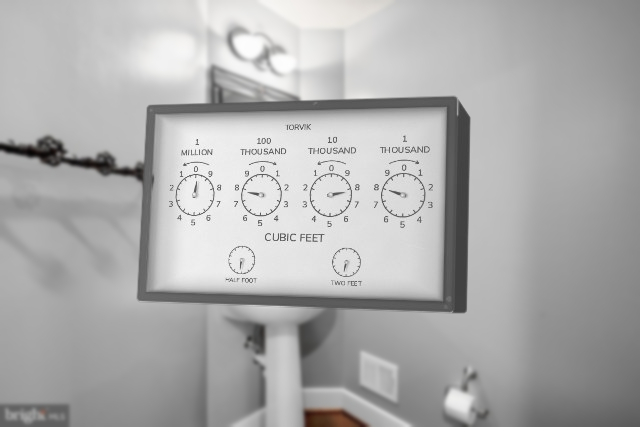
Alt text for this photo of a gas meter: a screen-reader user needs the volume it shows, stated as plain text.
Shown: 977800 ft³
